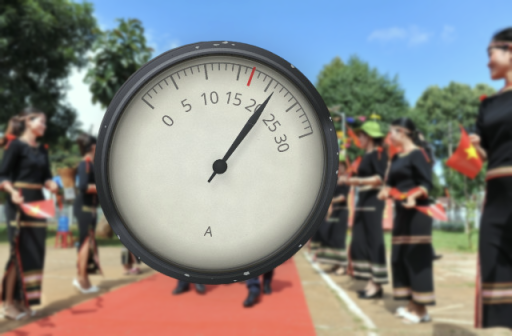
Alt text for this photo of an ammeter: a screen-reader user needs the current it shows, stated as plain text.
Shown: 21 A
